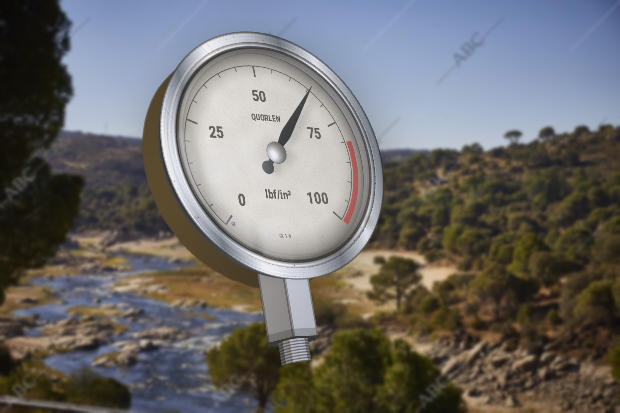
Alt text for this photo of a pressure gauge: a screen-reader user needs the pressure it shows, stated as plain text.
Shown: 65 psi
